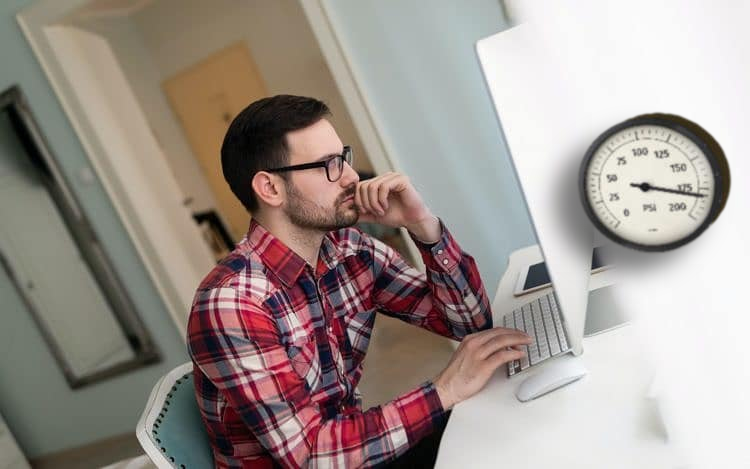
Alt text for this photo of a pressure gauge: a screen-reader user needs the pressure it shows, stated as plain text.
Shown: 180 psi
